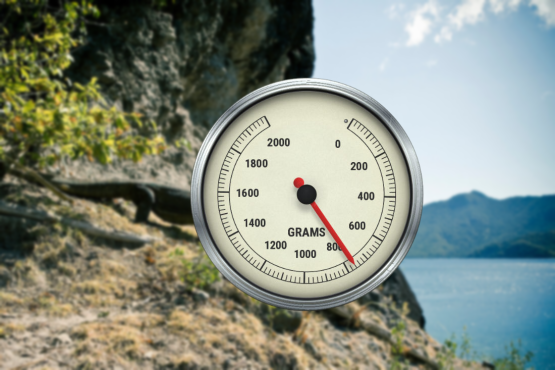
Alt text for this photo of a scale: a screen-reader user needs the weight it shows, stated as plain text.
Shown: 760 g
